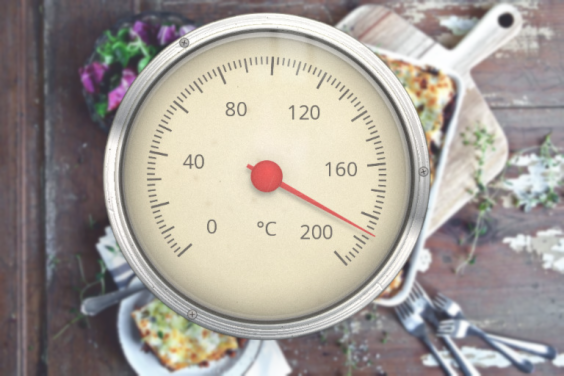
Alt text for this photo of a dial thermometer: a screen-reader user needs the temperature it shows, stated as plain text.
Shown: 186 °C
